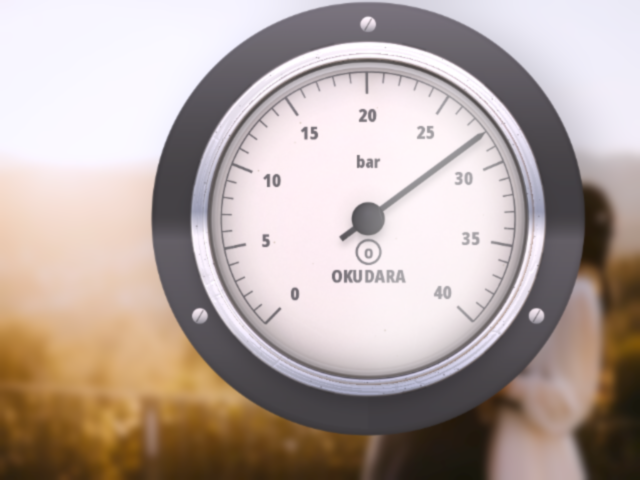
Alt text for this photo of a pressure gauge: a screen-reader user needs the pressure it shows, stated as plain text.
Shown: 28 bar
